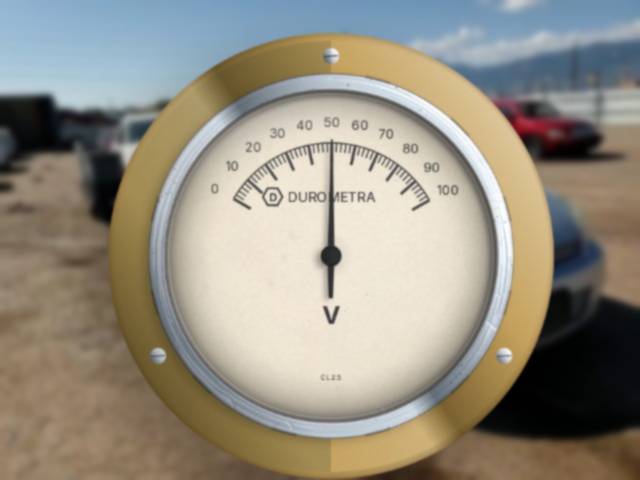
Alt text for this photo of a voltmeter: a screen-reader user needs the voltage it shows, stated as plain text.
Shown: 50 V
